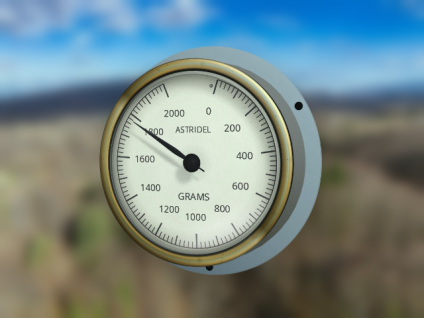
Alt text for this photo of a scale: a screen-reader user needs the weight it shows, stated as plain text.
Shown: 1780 g
